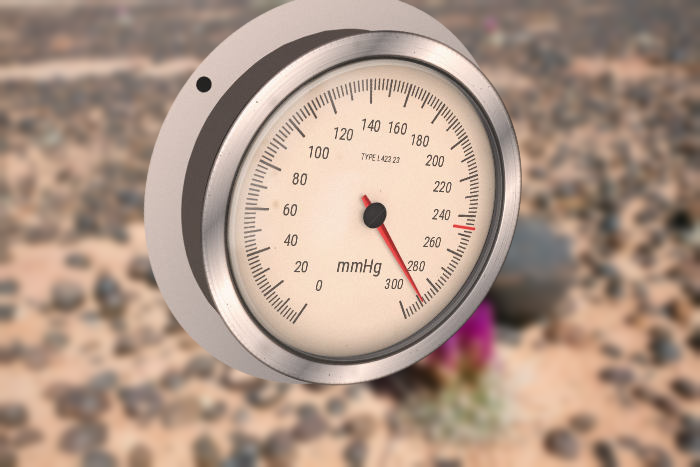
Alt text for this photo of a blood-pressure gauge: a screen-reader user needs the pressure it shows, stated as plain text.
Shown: 290 mmHg
